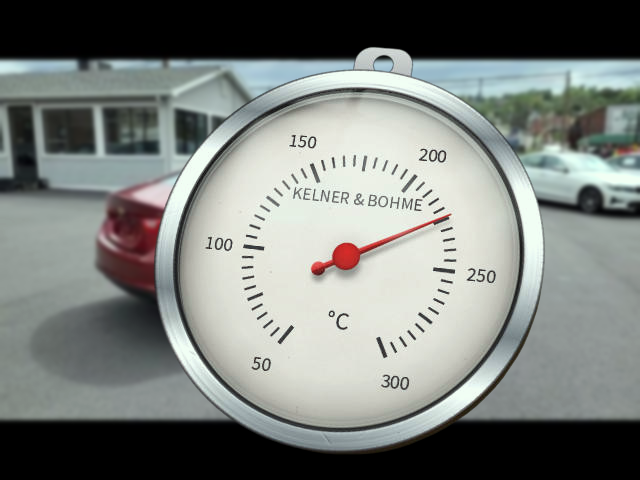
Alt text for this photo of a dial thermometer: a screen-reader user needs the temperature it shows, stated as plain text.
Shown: 225 °C
